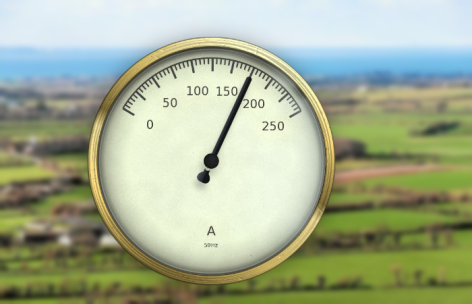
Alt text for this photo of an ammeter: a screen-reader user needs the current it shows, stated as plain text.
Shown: 175 A
